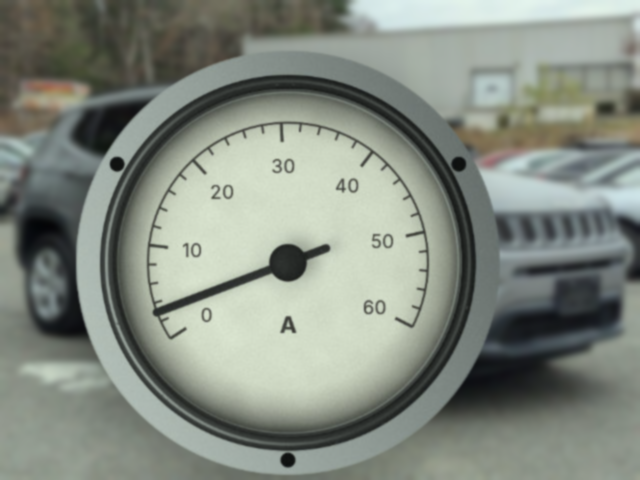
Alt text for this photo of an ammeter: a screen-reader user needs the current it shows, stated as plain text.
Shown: 3 A
